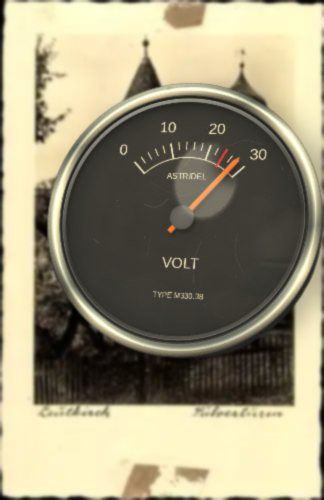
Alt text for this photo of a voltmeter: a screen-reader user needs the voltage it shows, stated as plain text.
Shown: 28 V
